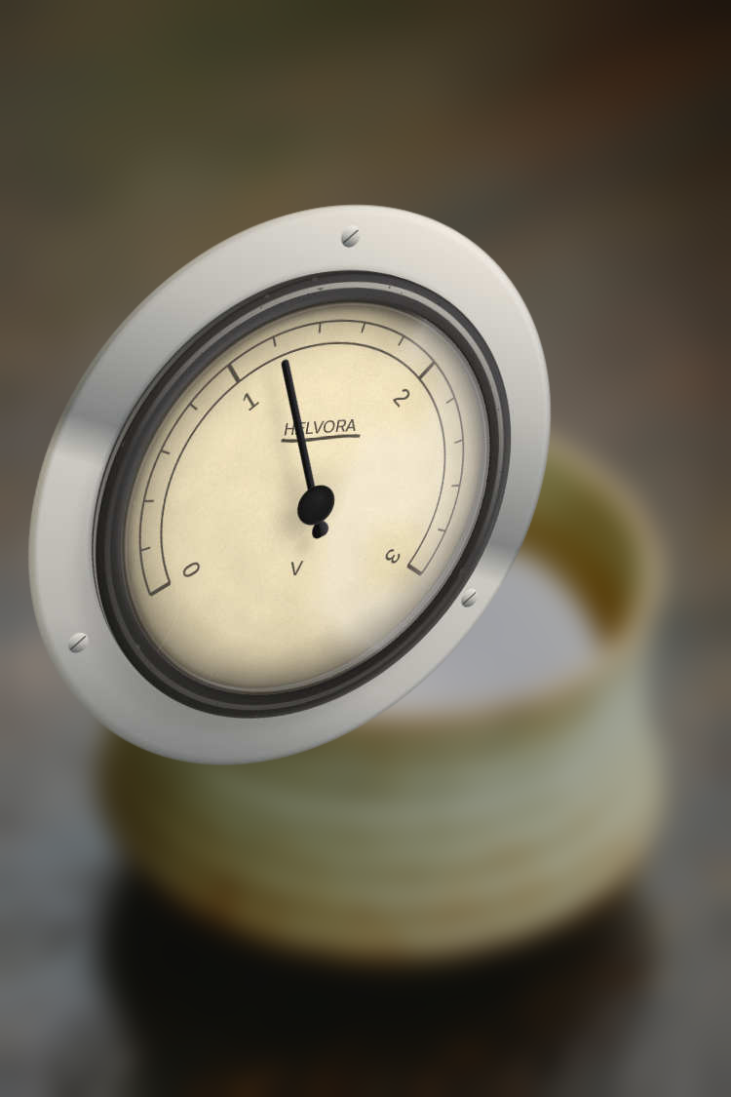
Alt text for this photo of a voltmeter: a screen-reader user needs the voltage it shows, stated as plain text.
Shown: 1.2 V
